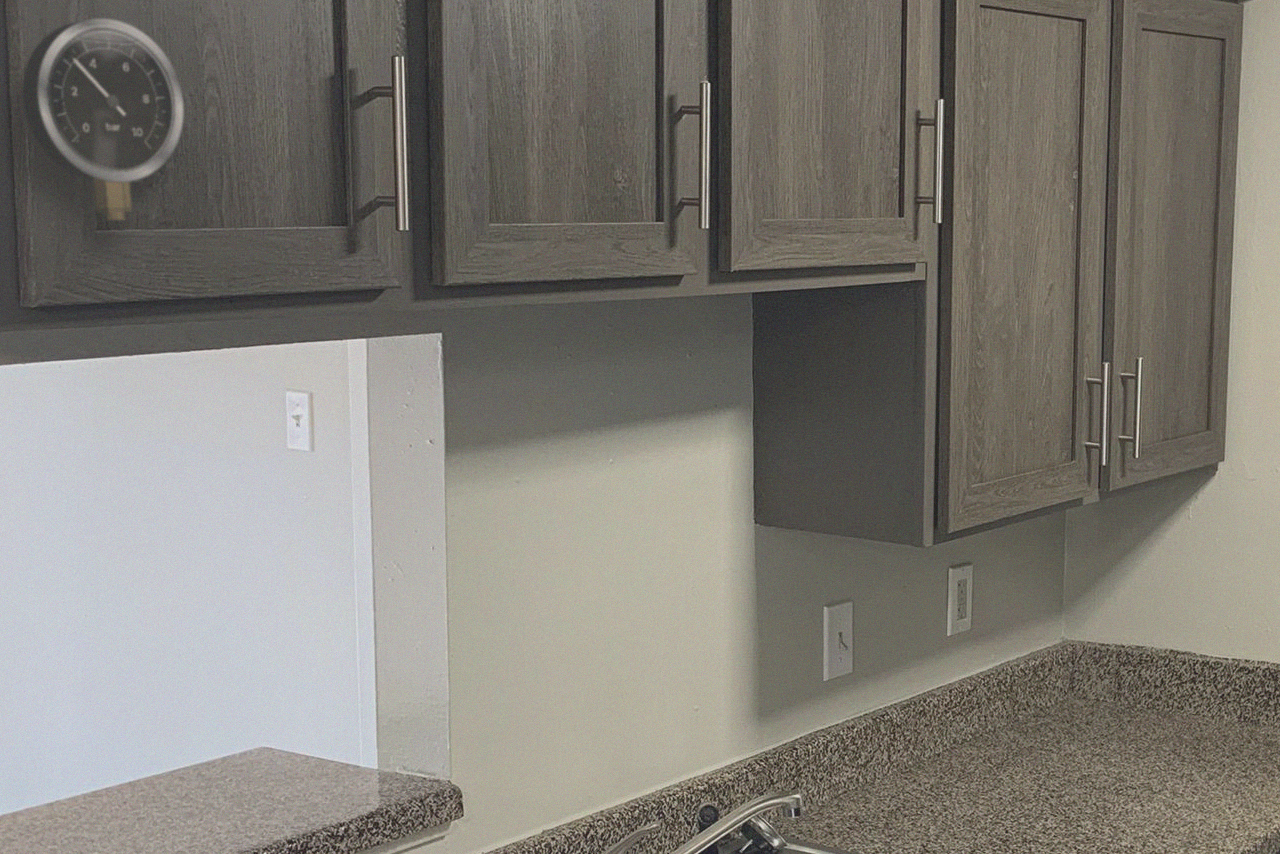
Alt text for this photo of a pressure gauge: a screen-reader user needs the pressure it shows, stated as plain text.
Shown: 3.25 bar
